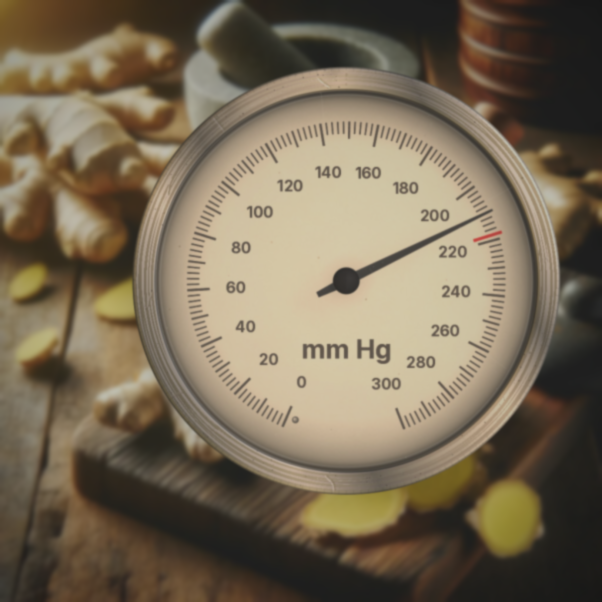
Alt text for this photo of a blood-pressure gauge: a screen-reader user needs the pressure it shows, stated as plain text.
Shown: 210 mmHg
